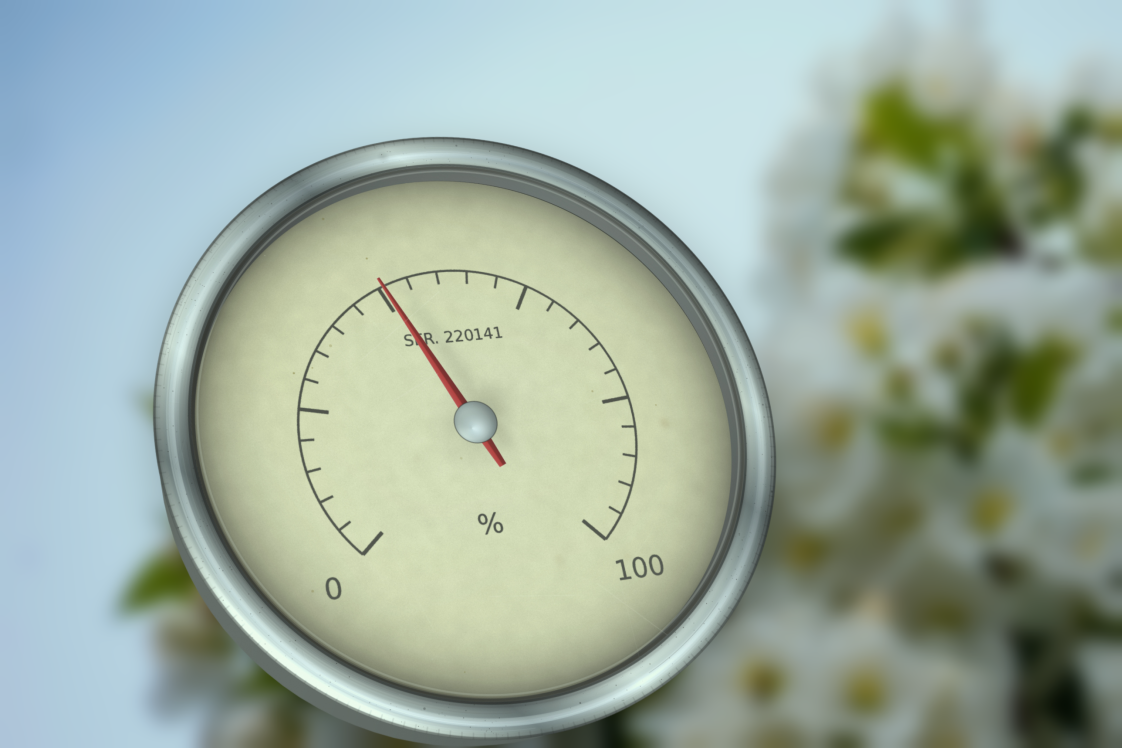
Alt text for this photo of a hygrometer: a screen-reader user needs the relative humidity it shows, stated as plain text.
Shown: 40 %
